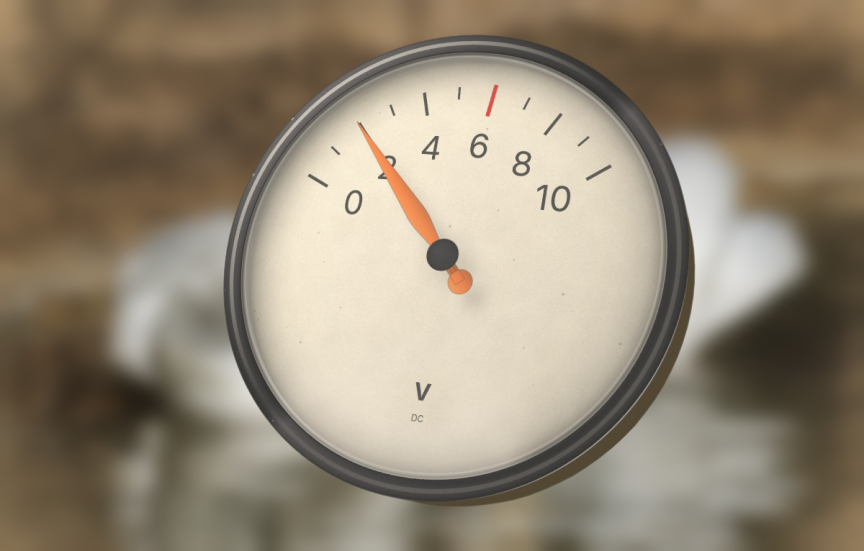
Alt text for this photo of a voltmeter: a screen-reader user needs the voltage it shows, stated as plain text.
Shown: 2 V
